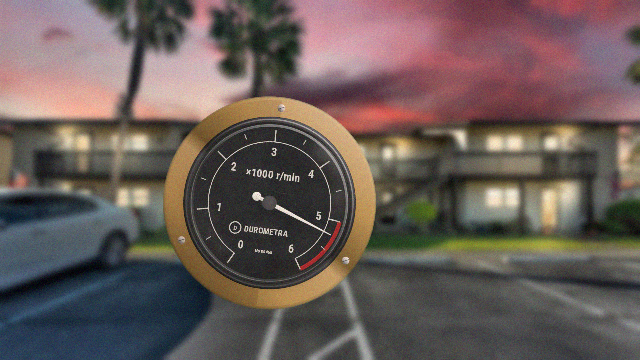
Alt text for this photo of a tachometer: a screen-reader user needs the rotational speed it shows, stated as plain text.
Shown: 5250 rpm
